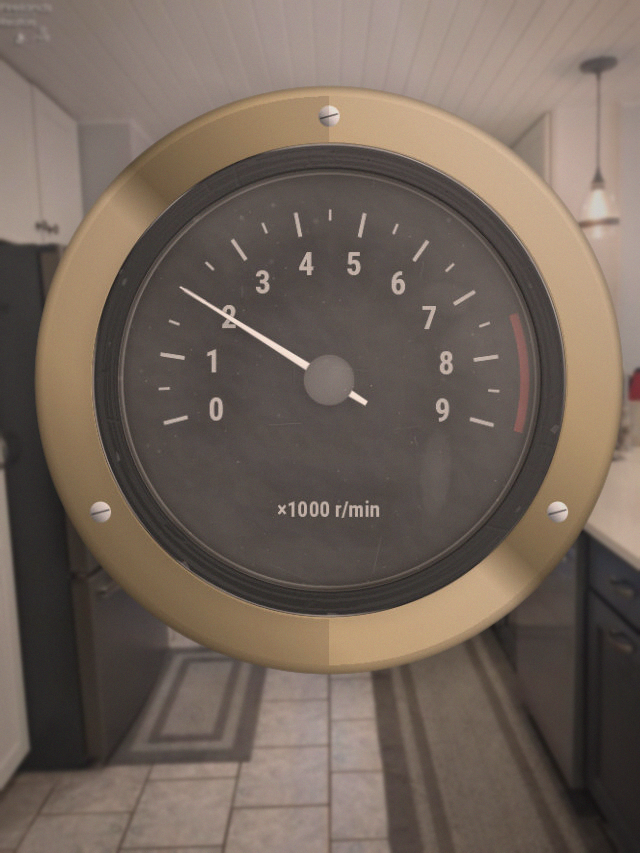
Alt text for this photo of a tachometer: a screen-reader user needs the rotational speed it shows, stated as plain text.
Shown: 2000 rpm
